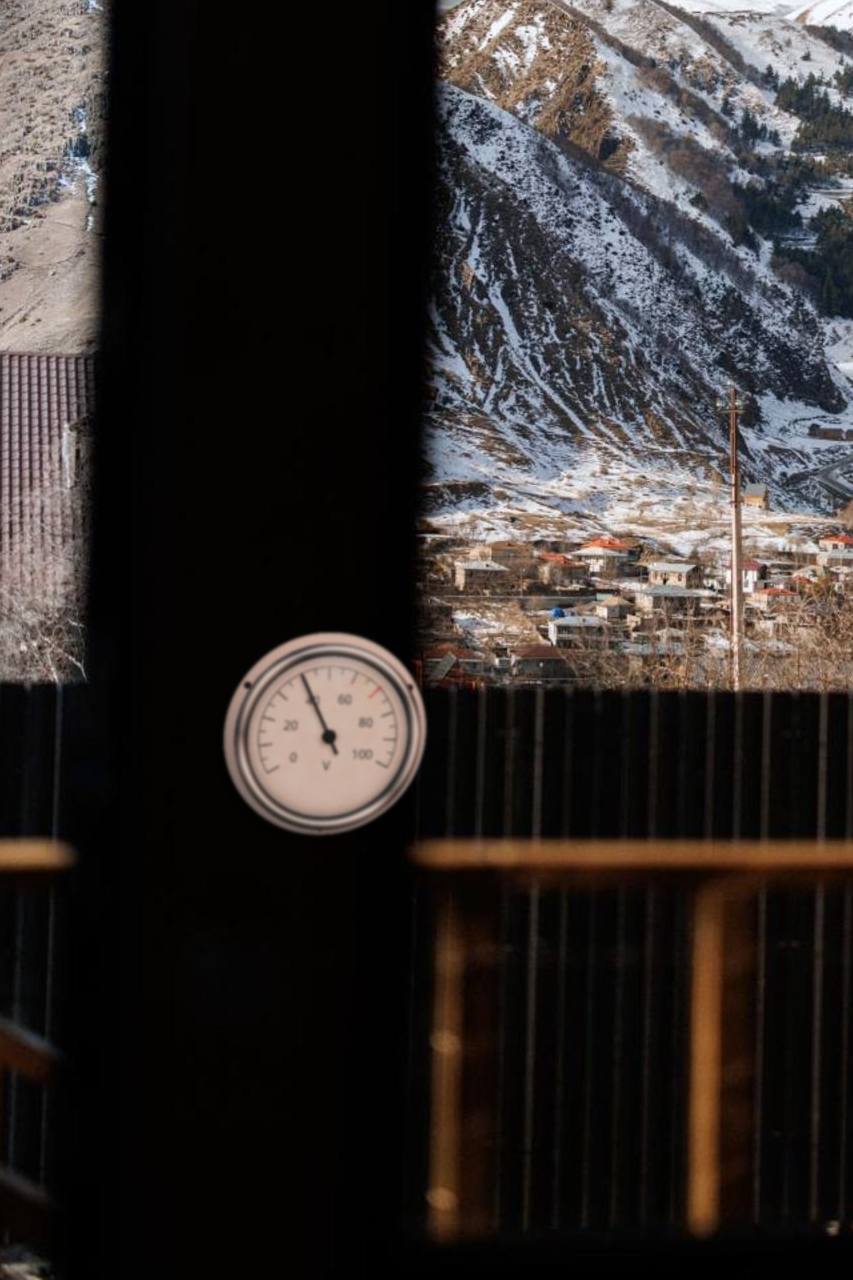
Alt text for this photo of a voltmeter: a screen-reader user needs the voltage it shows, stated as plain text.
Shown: 40 V
